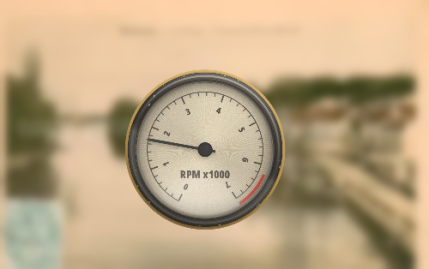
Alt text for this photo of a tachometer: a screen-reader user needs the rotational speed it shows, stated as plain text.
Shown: 1700 rpm
